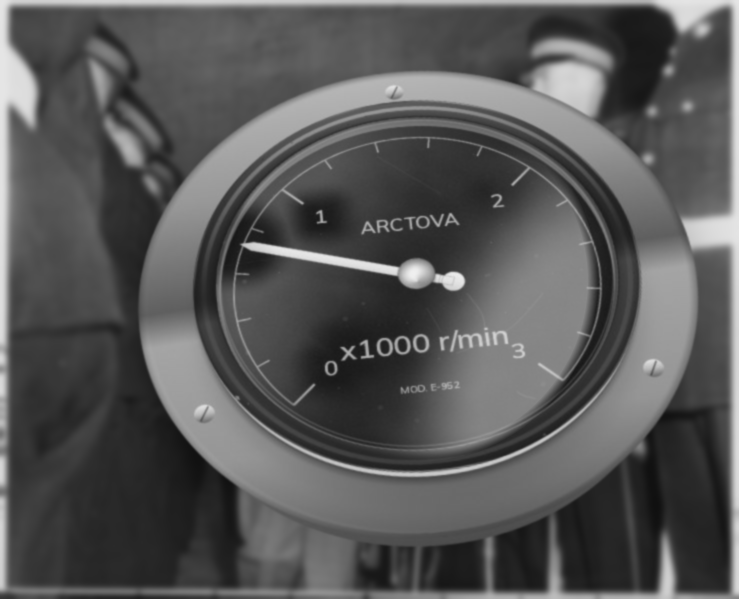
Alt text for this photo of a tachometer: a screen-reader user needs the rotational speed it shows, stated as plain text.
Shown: 700 rpm
